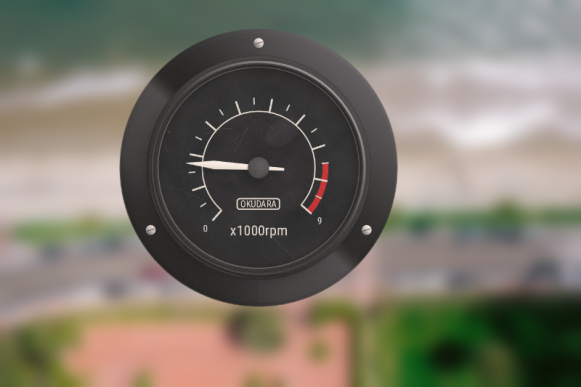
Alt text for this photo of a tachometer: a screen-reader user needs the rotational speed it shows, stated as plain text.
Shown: 1750 rpm
